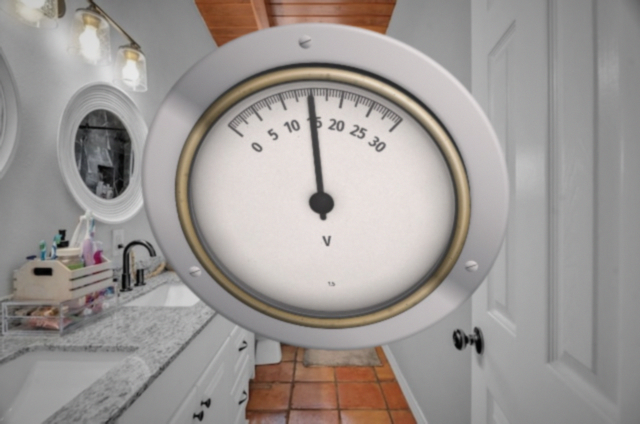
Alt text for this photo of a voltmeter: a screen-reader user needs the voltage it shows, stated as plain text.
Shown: 15 V
